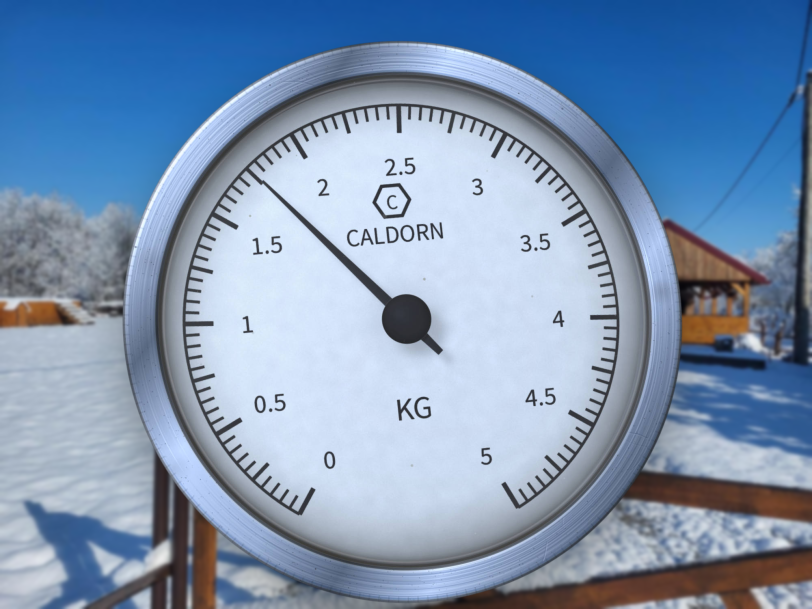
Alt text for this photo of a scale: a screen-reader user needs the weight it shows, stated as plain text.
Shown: 1.75 kg
